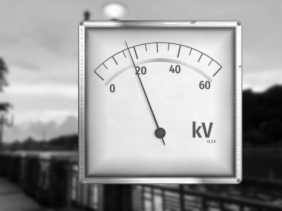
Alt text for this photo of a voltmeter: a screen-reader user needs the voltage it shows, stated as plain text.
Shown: 17.5 kV
